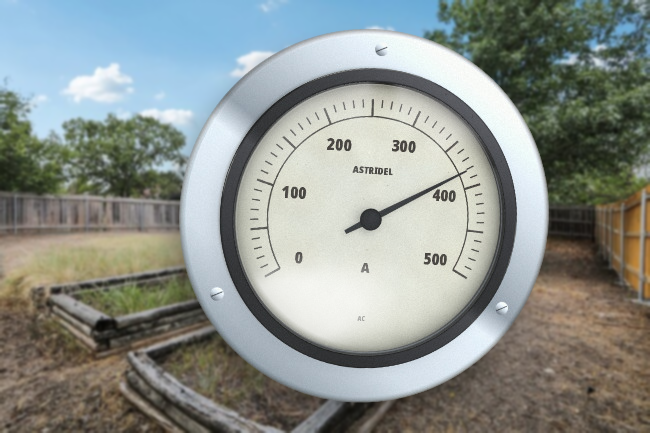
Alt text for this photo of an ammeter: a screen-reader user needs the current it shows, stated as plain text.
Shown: 380 A
